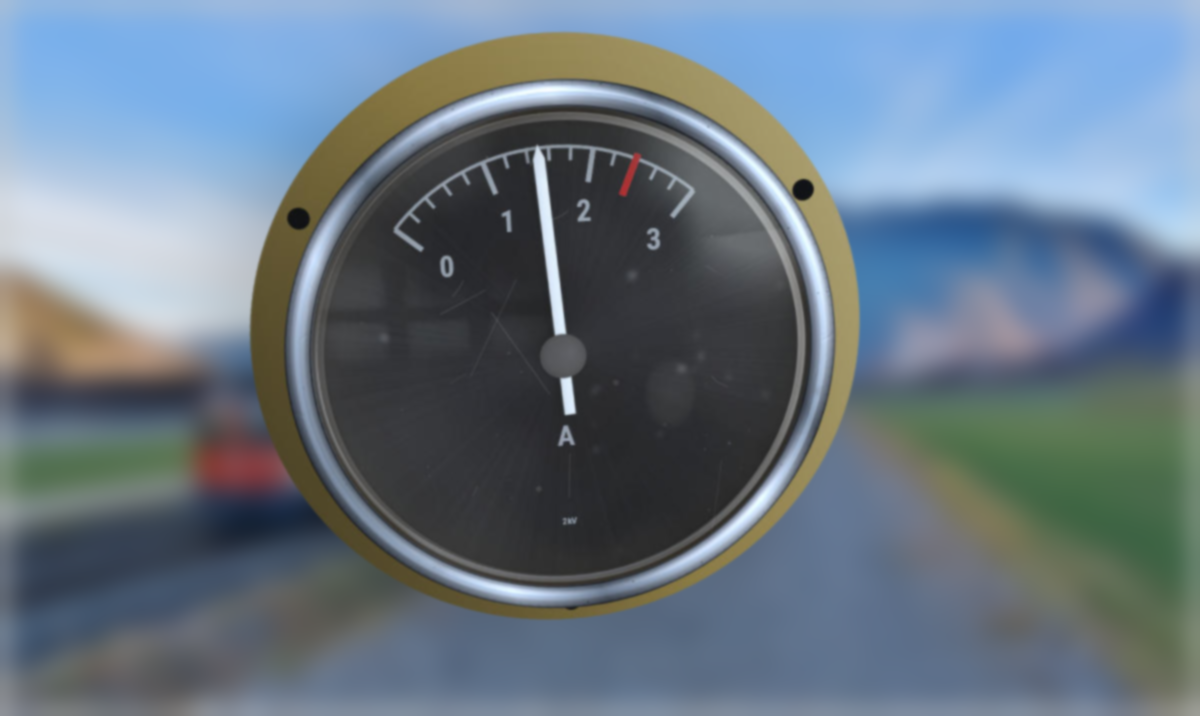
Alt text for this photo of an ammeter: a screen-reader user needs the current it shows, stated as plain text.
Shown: 1.5 A
